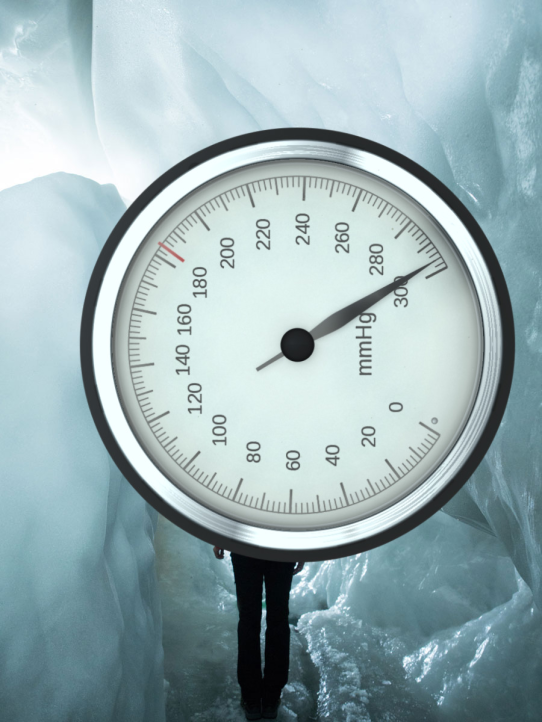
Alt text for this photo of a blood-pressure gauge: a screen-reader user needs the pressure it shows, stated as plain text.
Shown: 296 mmHg
